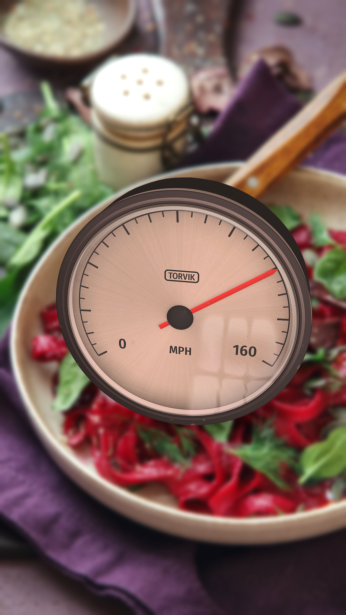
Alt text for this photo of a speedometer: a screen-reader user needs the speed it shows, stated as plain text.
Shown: 120 mph
